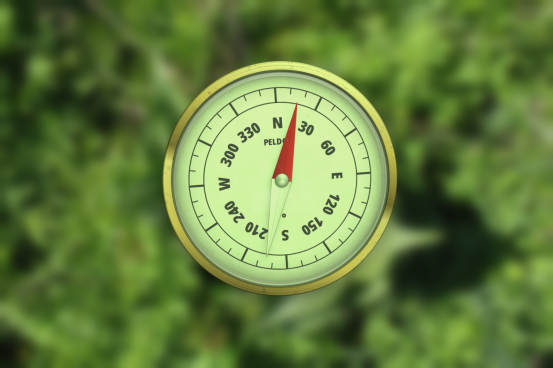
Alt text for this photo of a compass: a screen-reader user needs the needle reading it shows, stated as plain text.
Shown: 15 °
